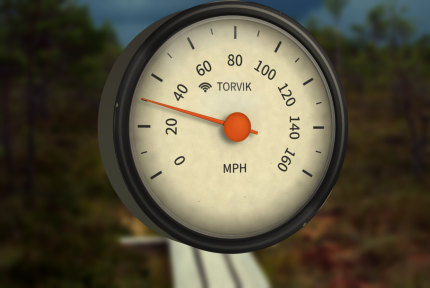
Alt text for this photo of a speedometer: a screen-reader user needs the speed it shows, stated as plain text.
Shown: 30 mph
